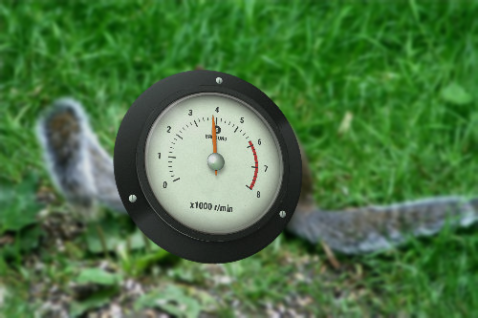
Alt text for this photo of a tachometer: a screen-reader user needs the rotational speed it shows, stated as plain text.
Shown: 3800 rpm
